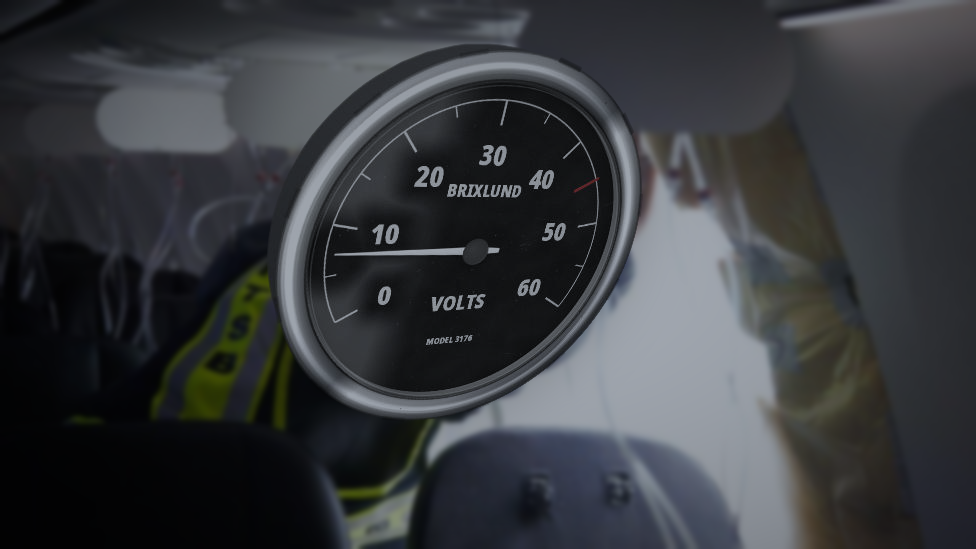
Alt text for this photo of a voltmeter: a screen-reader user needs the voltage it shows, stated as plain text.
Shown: 7.5 V
